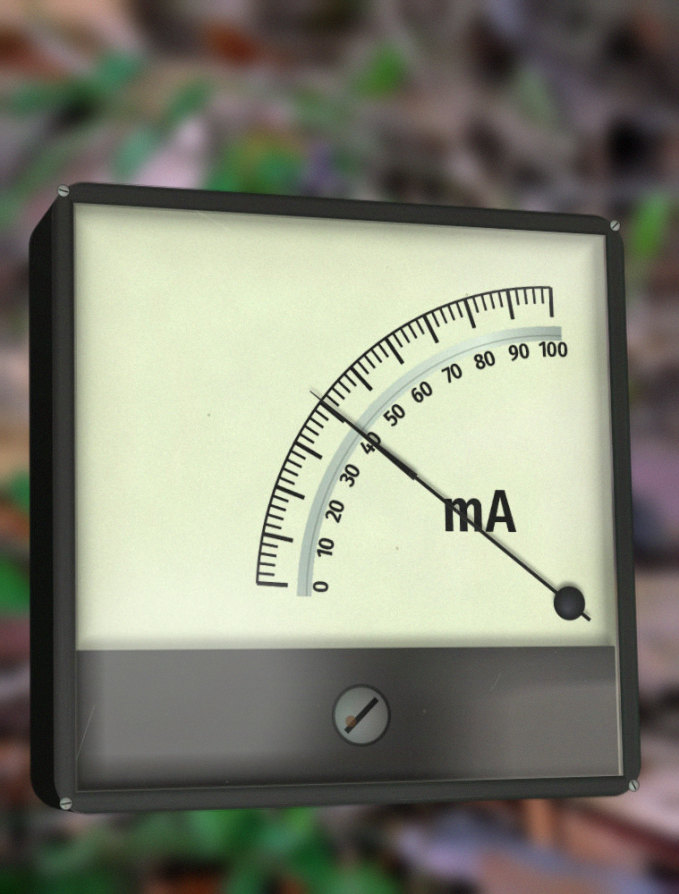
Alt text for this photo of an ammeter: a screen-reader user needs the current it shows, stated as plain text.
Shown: 40 mA
